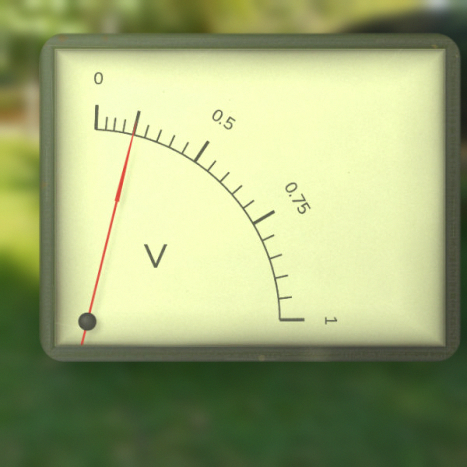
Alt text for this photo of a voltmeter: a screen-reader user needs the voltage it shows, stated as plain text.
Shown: 0.25 V
